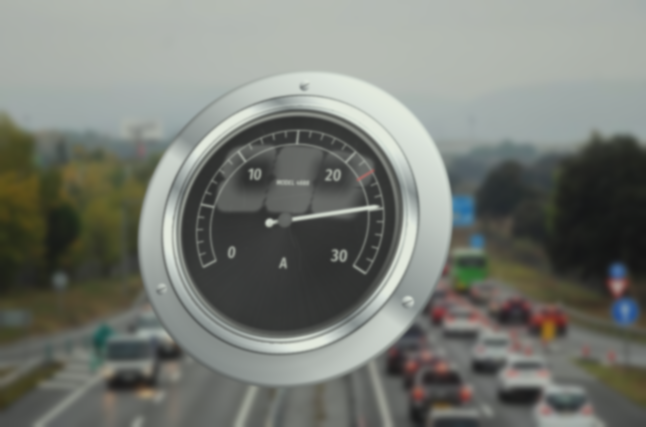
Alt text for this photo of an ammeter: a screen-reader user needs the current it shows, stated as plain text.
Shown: 25 A
